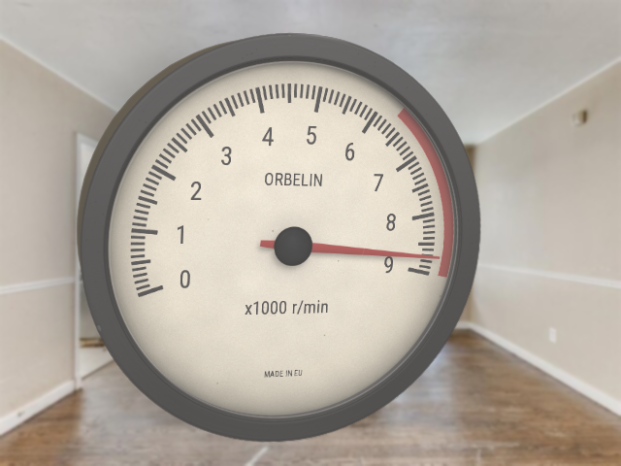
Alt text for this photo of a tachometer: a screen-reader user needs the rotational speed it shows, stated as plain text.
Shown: 8700 rpm
